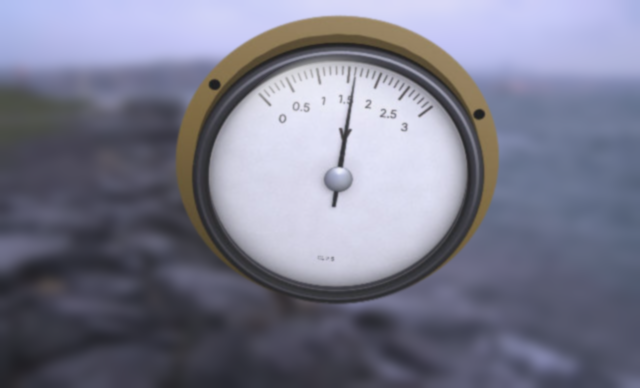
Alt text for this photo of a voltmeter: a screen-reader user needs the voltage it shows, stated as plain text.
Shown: 1.6 V
